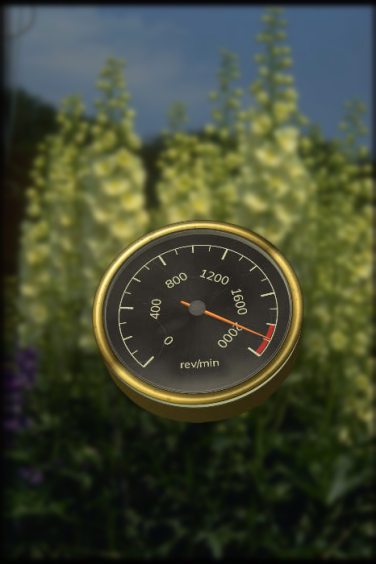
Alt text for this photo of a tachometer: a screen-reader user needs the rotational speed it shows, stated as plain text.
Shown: 1900 rpm
